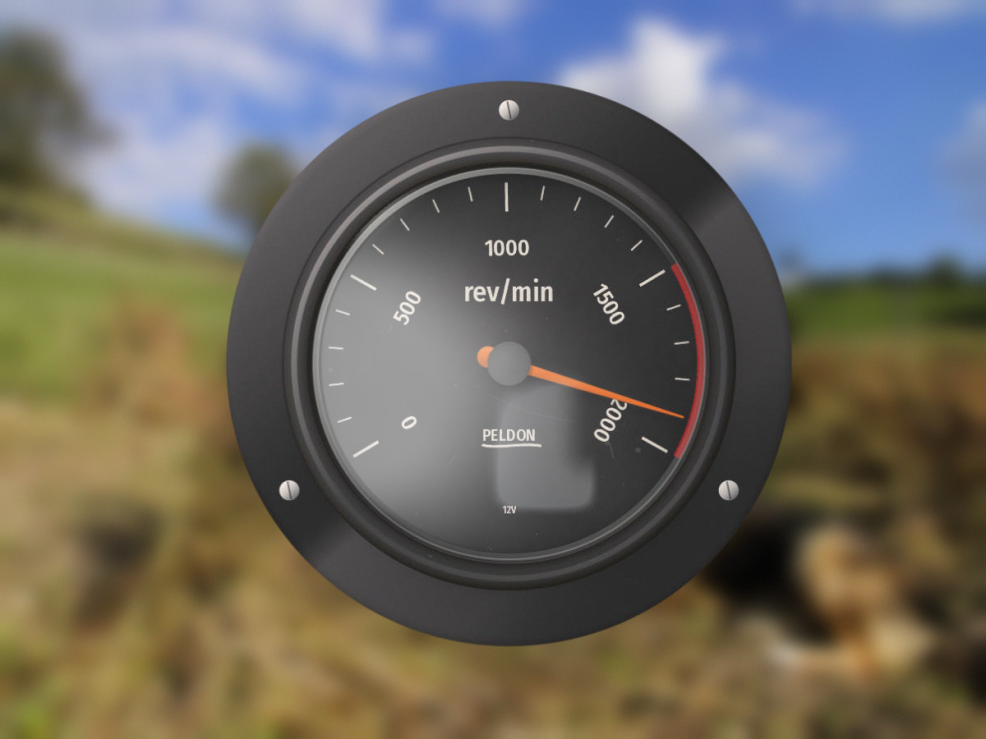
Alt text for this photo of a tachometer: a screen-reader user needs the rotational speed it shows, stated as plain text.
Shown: 1900 rpm
